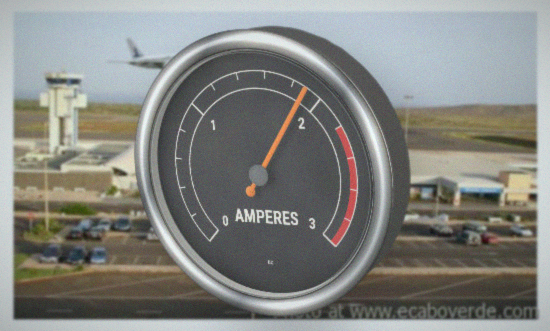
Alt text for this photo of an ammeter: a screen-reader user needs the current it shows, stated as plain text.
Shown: 1.9 A
